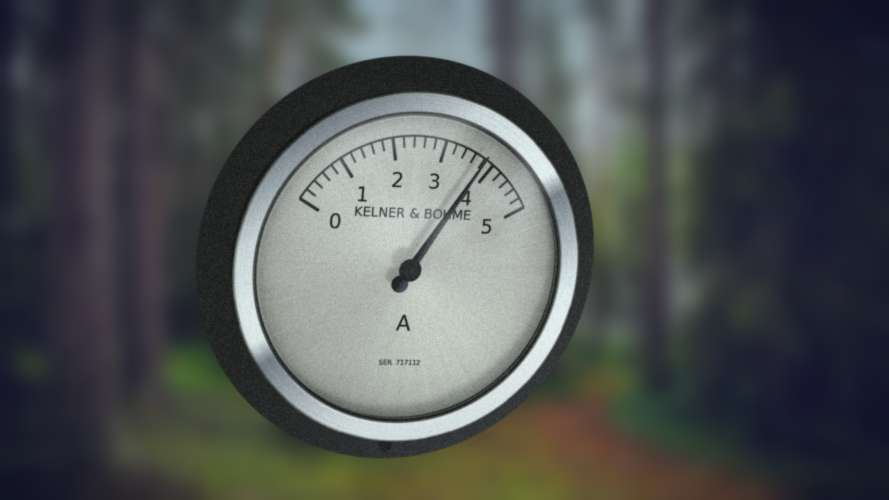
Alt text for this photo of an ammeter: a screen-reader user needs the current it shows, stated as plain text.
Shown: 3.8 A
